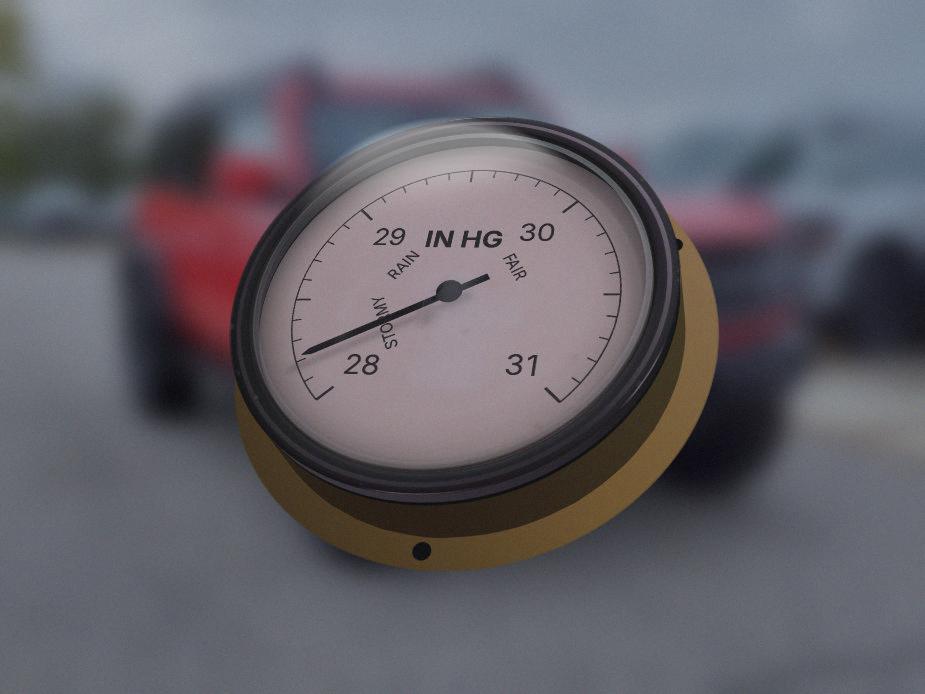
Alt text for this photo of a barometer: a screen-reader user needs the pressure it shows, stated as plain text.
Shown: 28.2 inHg
